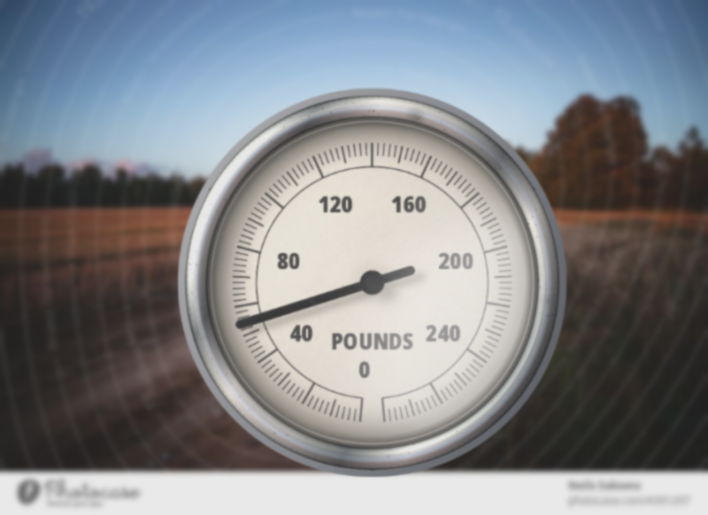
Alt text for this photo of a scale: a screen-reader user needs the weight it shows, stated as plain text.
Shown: 54 lb
